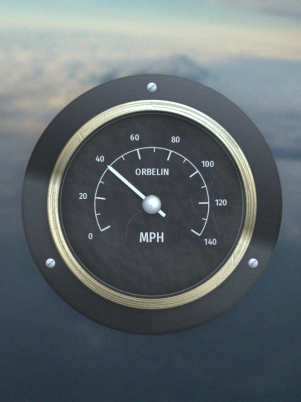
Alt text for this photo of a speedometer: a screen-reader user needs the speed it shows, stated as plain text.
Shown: 40 mph
